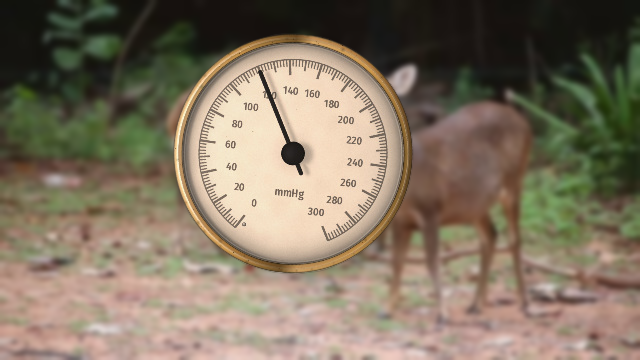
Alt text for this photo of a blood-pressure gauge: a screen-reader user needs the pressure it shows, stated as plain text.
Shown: 120 mmHg
